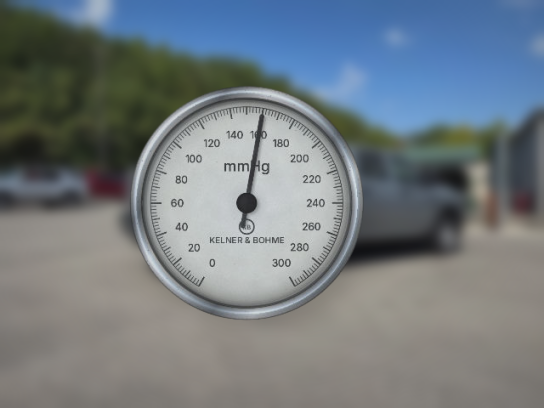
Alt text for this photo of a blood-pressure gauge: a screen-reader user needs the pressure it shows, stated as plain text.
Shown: 160 mmHg
